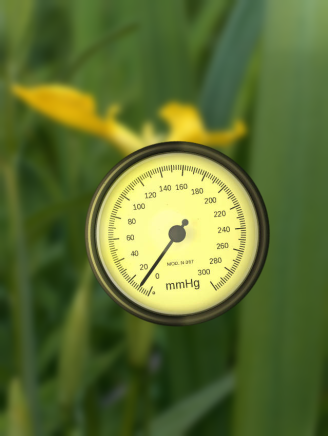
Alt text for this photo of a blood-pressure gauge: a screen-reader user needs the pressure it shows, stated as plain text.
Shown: 10 mmHg
